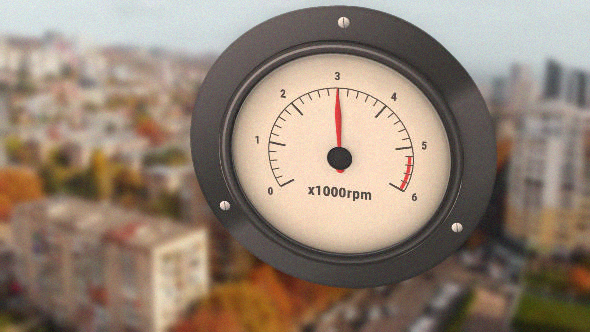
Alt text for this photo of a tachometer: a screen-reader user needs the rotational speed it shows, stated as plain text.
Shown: 3000 rpm
